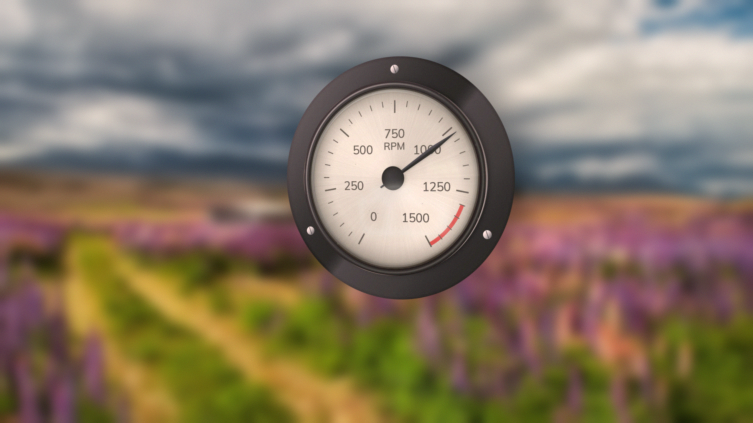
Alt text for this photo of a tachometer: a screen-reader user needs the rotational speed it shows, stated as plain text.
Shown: 1025 rpm
